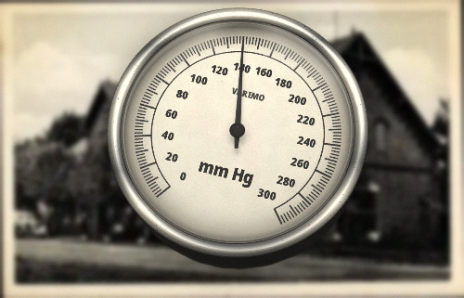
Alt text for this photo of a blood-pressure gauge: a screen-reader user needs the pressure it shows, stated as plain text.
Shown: 140 mmHg
